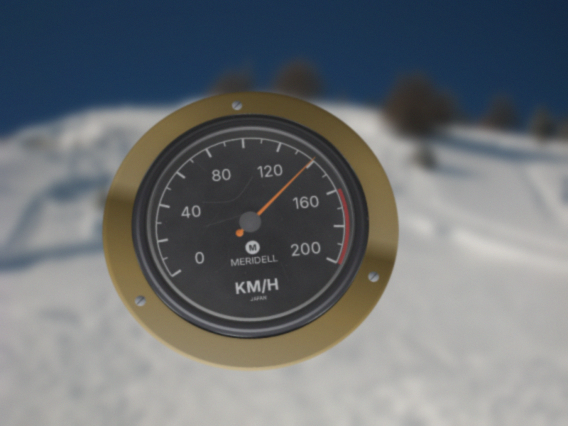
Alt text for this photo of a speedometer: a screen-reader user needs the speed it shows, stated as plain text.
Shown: 140 km/h
